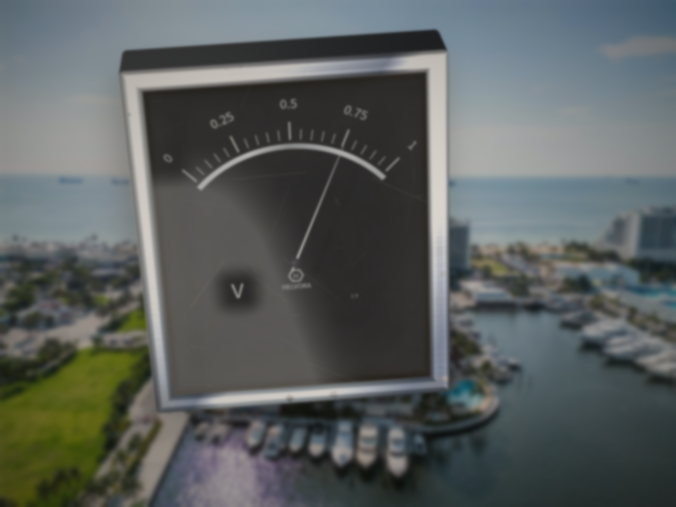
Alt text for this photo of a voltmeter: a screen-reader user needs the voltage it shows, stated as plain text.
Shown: 0.75 V
